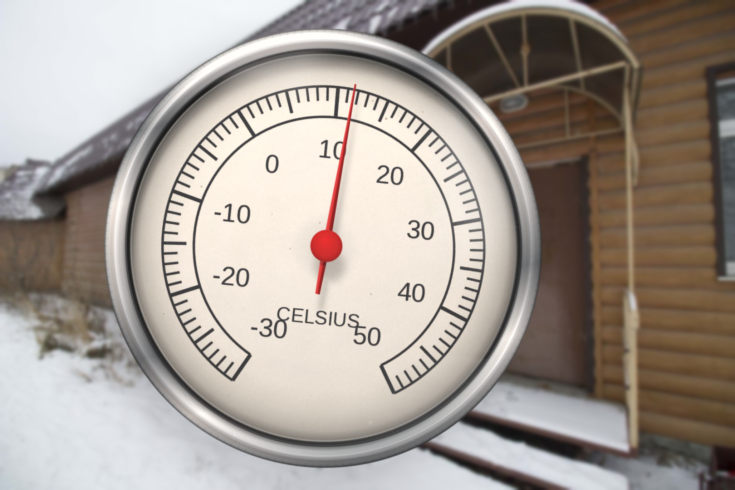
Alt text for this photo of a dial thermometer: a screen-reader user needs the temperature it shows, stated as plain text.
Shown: 11.5 °C
